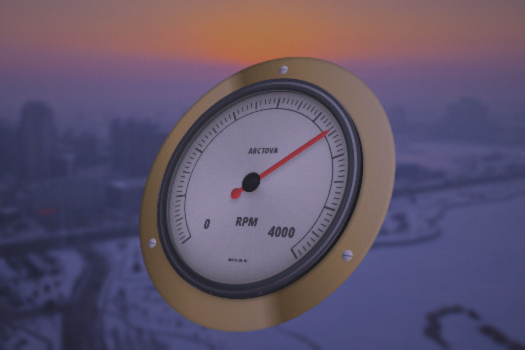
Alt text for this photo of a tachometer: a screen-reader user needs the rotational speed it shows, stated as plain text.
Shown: 2750 rpm
